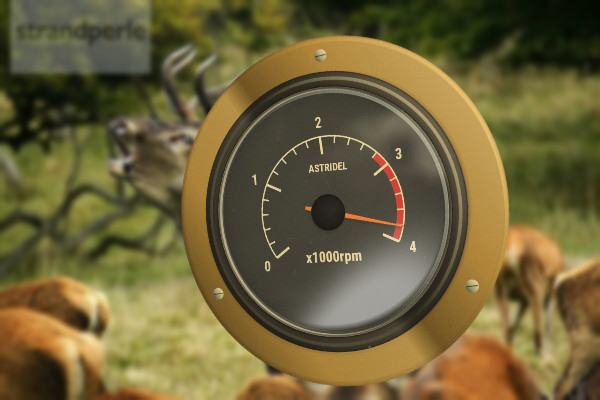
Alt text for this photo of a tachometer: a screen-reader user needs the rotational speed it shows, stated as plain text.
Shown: 3800 rpm
